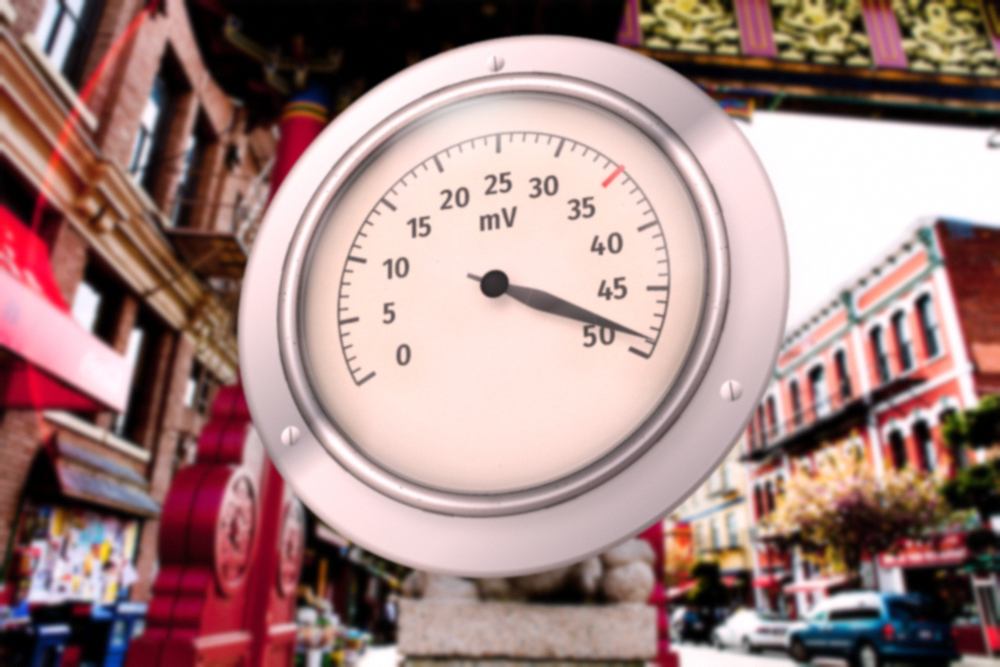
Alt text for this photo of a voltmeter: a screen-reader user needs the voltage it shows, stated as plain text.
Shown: 49 mV
